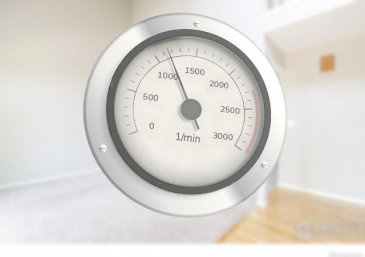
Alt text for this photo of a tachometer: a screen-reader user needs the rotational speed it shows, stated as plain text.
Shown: 1150 rpm
